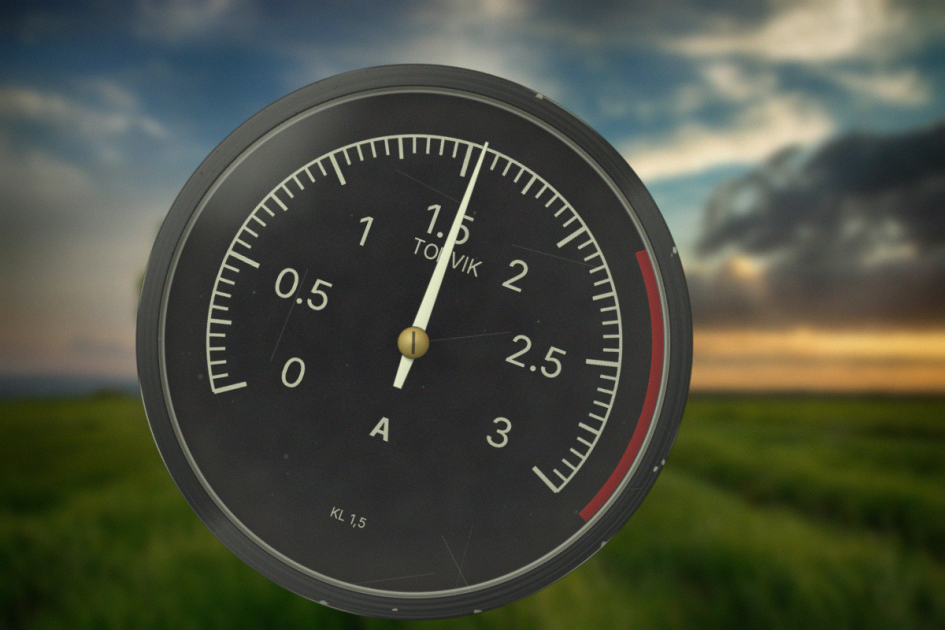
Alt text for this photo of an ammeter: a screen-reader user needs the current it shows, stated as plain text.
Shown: 1.55 A
